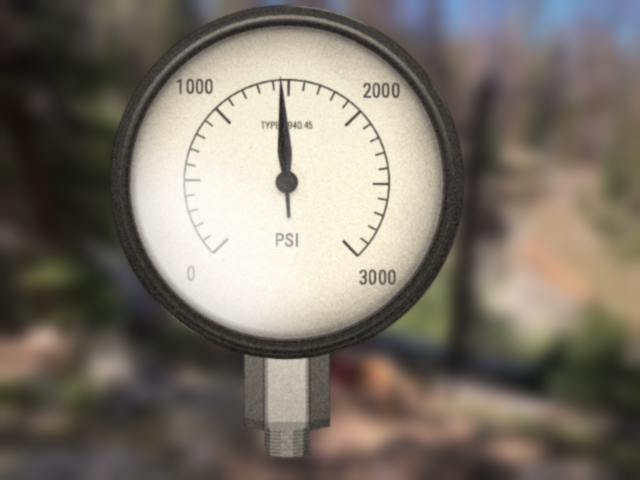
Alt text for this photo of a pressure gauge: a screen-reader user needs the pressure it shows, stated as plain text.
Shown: 1450 psi
